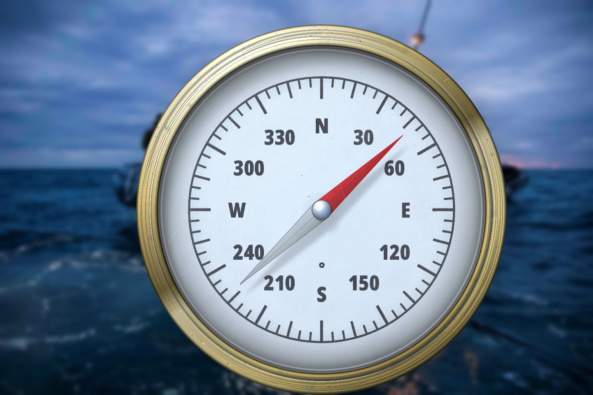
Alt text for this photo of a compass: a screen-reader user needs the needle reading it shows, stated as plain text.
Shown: 47.5 °
